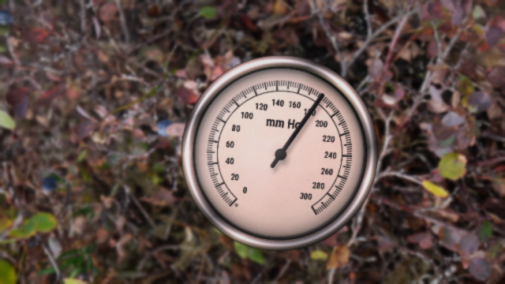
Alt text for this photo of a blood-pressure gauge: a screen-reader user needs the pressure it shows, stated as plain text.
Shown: 180 mmHg
